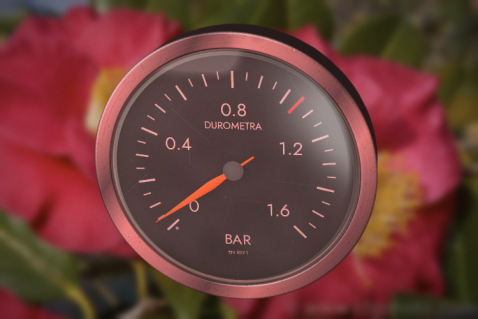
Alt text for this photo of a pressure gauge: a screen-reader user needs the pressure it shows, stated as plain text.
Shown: 0.05 bar
